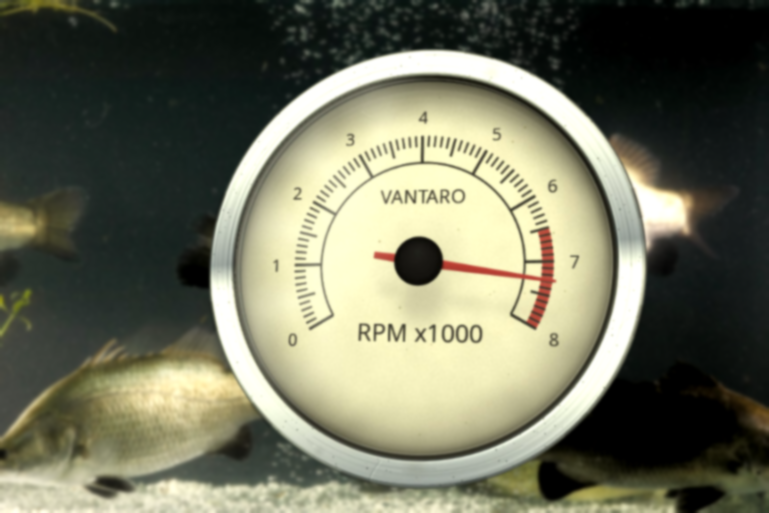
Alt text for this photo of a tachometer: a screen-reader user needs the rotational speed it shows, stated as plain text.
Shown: 7300 rpm
